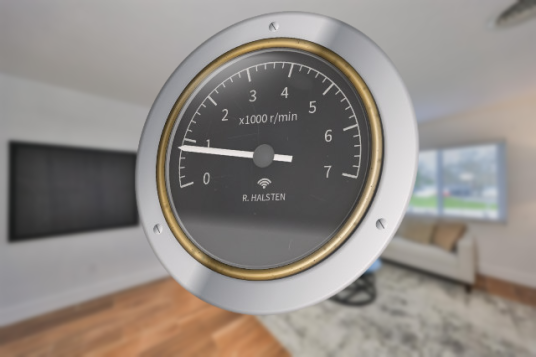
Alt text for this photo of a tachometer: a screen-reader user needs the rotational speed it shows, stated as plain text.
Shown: 800 rpm
